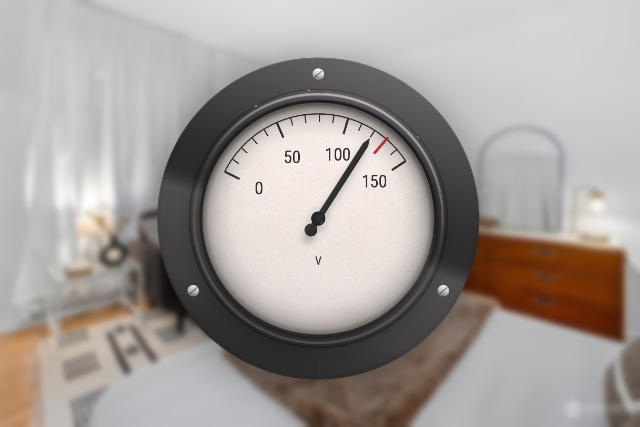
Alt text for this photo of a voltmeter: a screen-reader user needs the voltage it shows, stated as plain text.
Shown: 120 V
